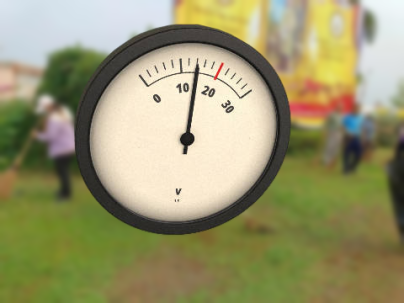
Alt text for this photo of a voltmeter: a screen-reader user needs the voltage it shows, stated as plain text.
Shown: 14 V
